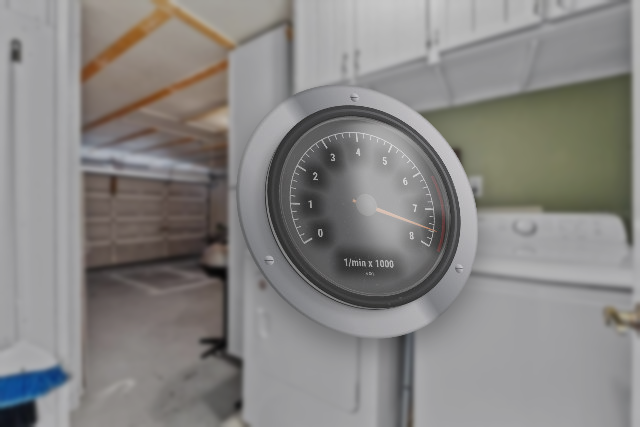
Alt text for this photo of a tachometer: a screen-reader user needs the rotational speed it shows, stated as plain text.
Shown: 7600 rpm
